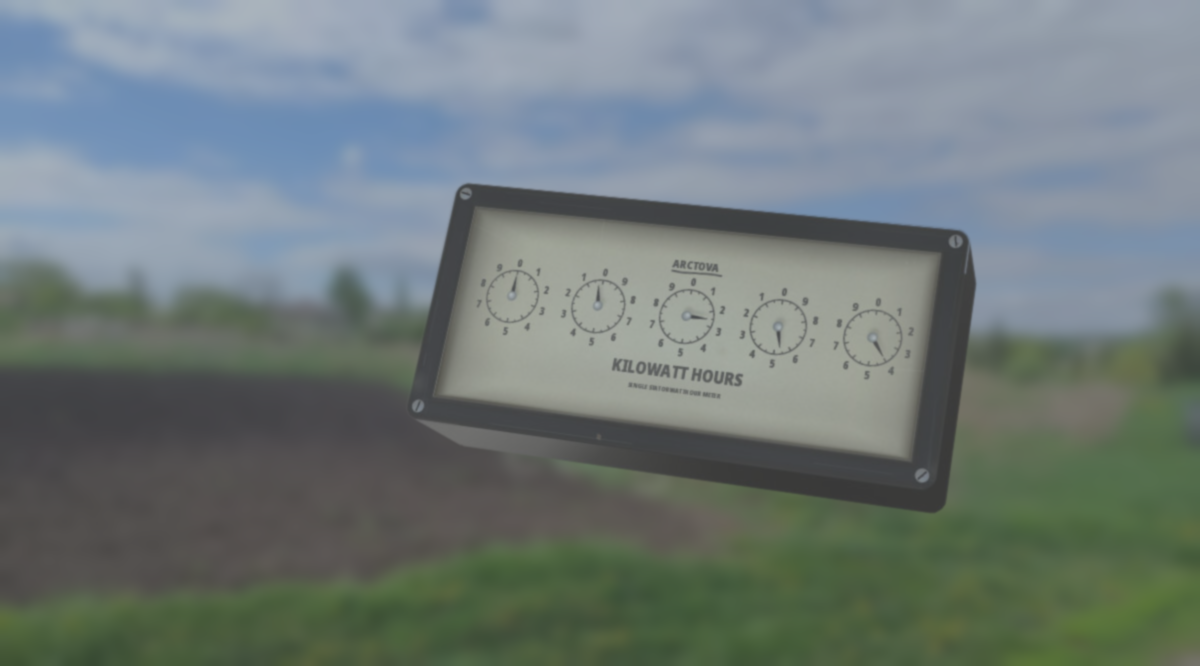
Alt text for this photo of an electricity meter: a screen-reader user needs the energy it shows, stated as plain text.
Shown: 254 kWh
